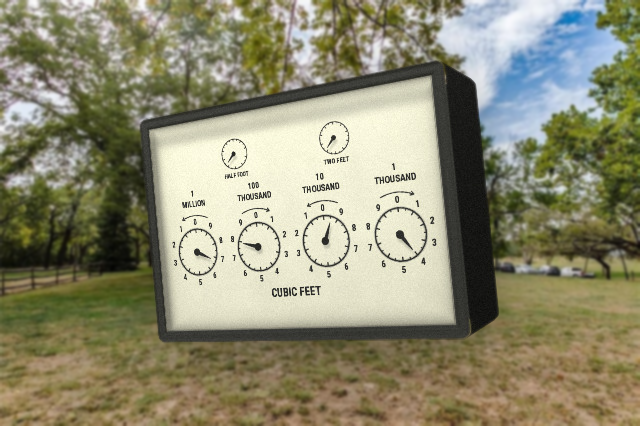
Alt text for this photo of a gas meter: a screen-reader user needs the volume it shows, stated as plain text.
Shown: 679400 ft³
